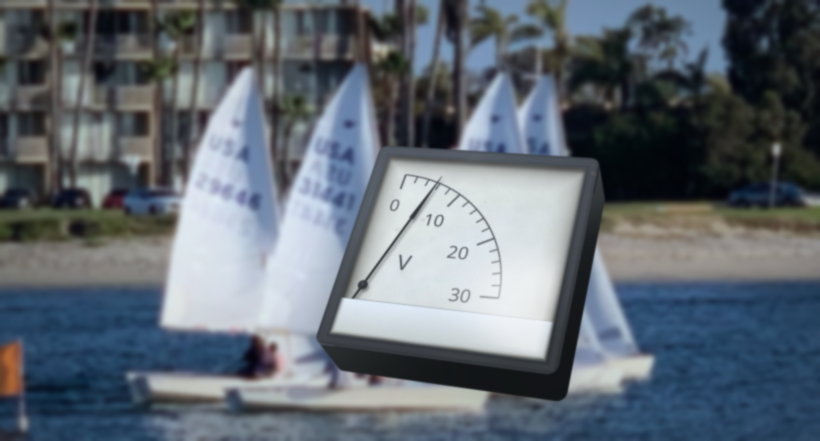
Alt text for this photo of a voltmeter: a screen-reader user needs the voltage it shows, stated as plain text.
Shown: 6 V
